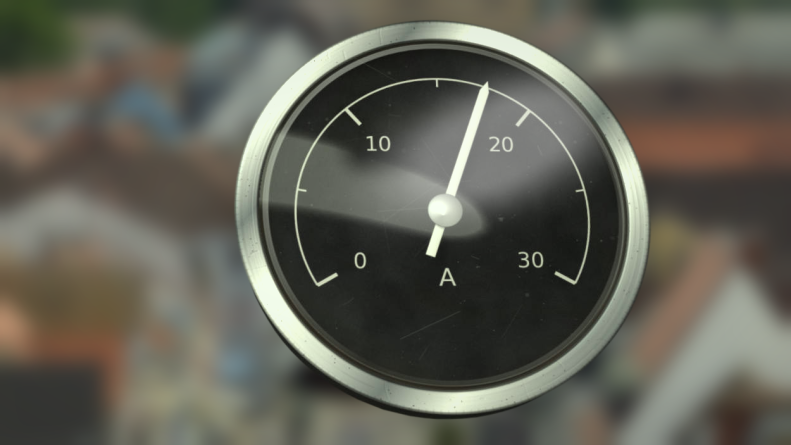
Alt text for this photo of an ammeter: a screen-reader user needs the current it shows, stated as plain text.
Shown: 17.5 A
